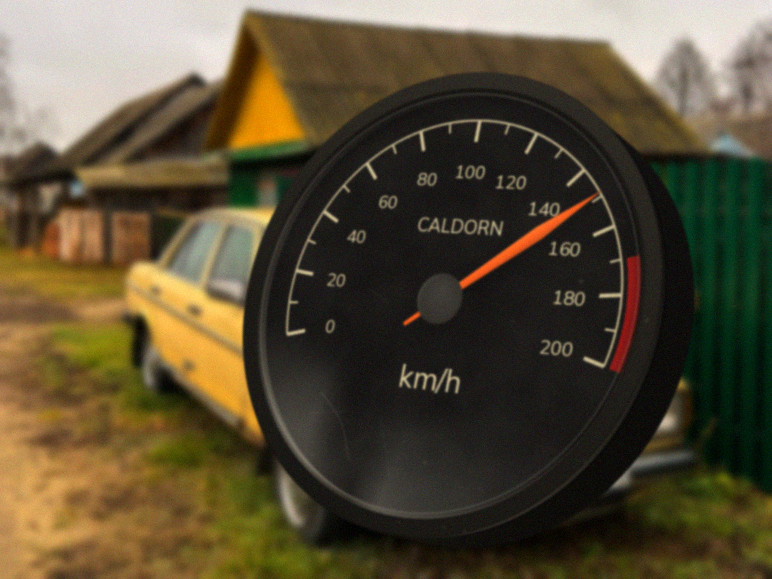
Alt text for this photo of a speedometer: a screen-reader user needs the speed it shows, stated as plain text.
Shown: 150 km/h
